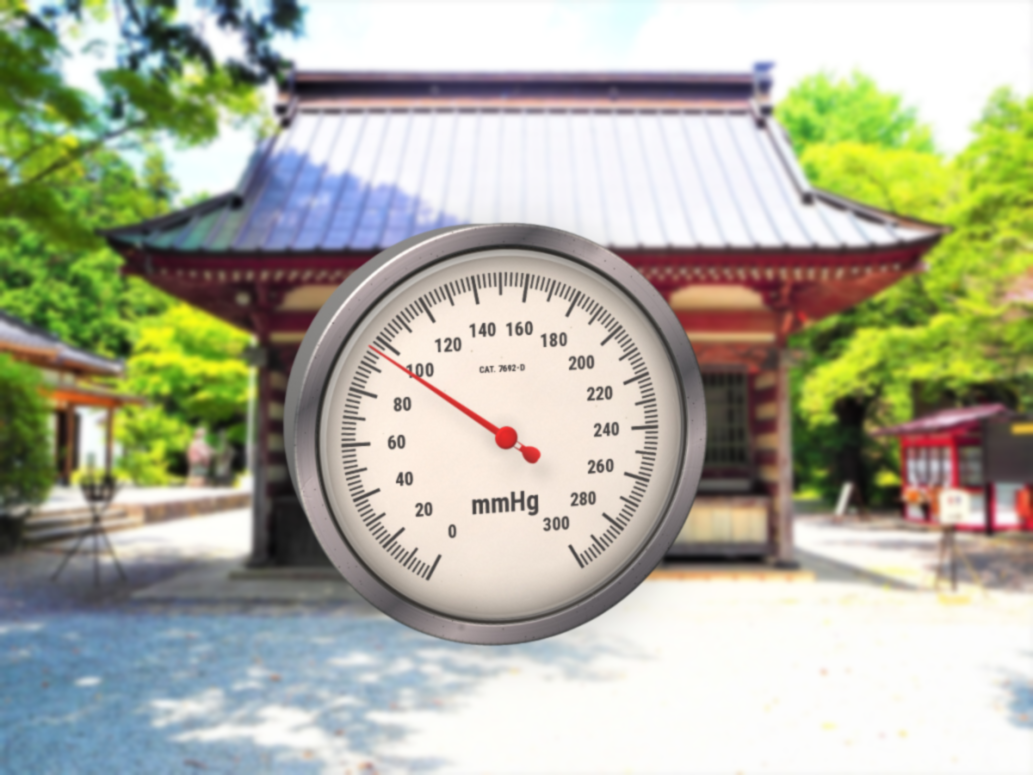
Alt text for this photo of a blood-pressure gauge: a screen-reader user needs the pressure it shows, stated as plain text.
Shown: 96 mmHg
